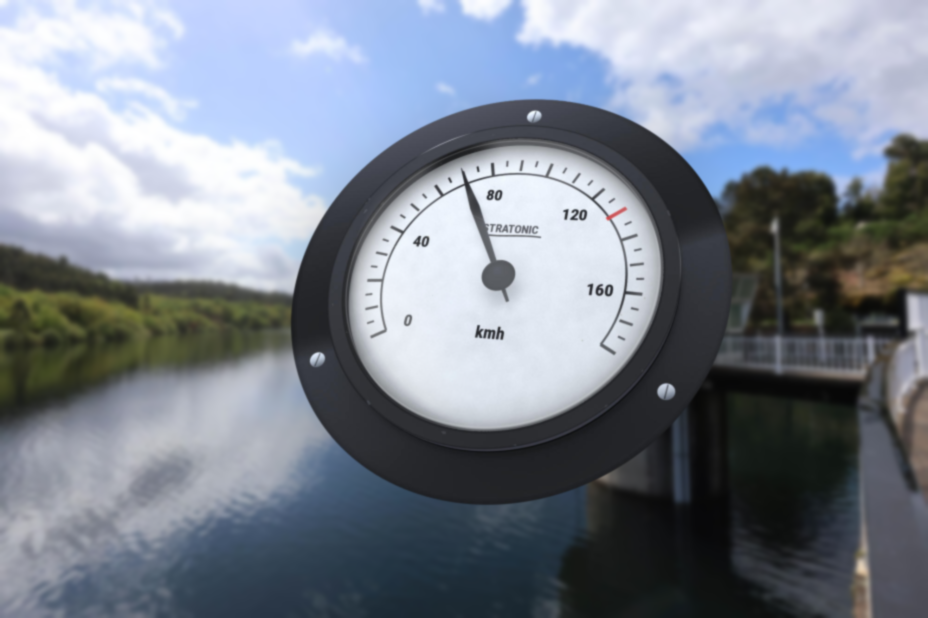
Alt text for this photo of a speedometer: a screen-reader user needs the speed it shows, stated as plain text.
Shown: 70 km/h
